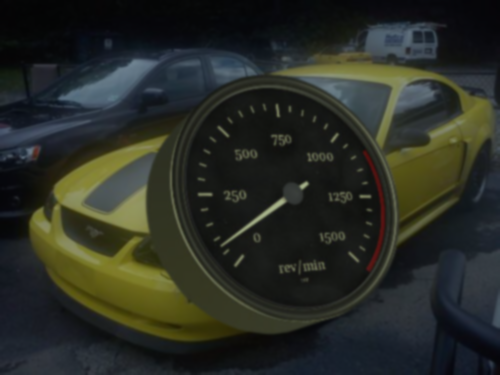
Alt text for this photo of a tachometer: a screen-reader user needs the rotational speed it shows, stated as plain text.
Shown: 75 rpm
